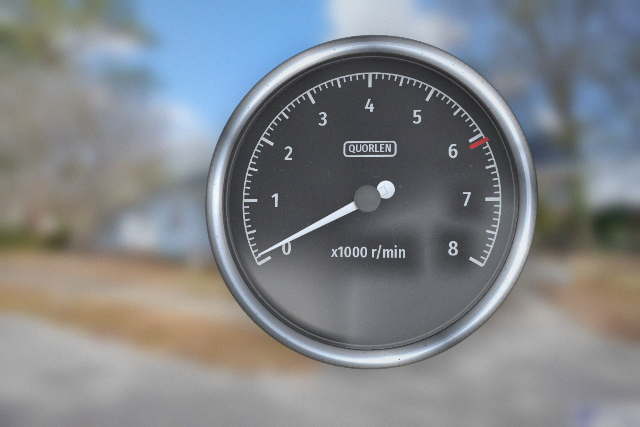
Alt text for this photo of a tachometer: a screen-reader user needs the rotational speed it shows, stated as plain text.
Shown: 100 rpm
